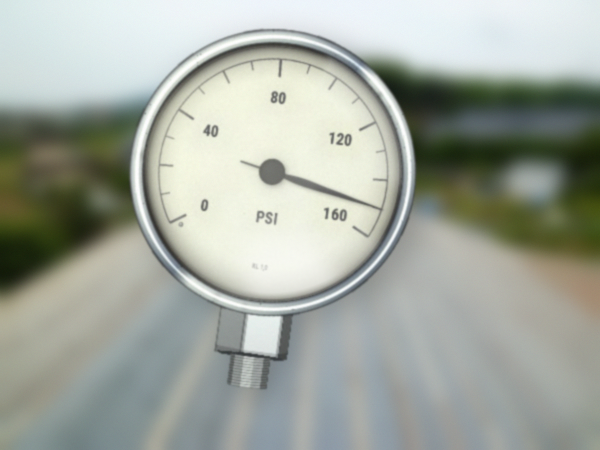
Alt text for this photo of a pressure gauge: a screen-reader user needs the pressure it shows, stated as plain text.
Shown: 150 psi
